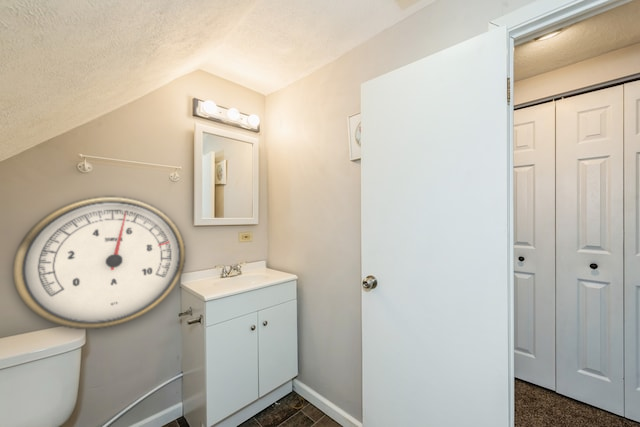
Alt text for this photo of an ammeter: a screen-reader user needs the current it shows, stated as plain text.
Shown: 5.5 A
